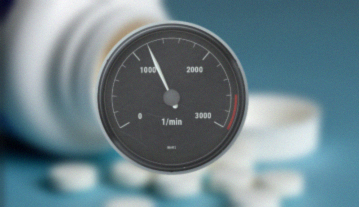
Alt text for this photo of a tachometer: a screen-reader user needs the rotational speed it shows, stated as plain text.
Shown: 1200 rpm
